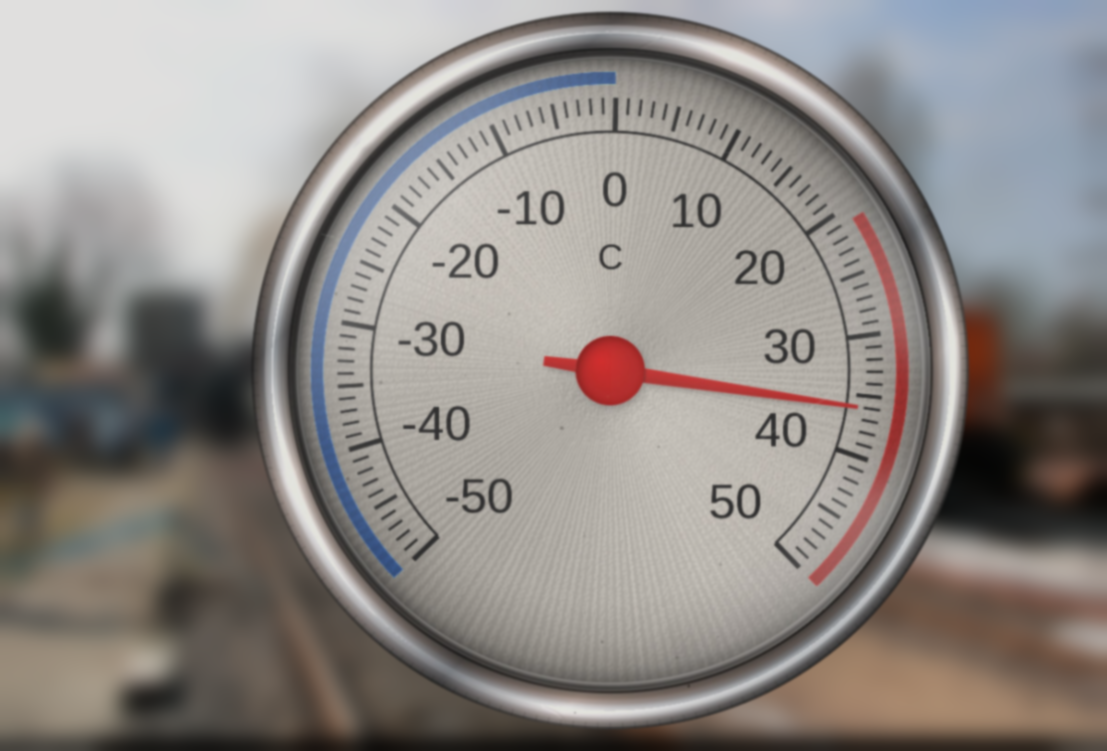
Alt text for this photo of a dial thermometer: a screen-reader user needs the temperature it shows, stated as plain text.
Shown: 36 °C
